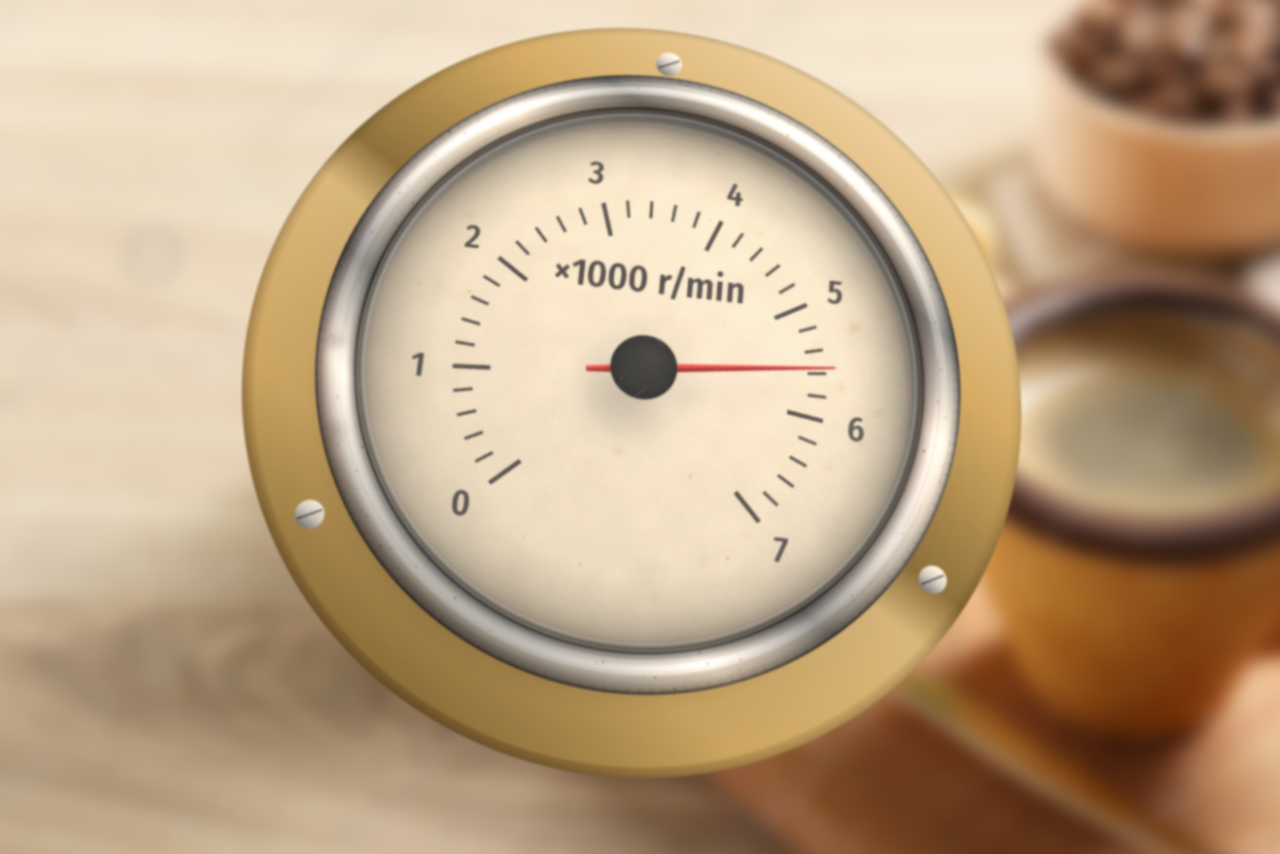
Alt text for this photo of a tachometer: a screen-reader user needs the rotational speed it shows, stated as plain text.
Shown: 5600 rpm
